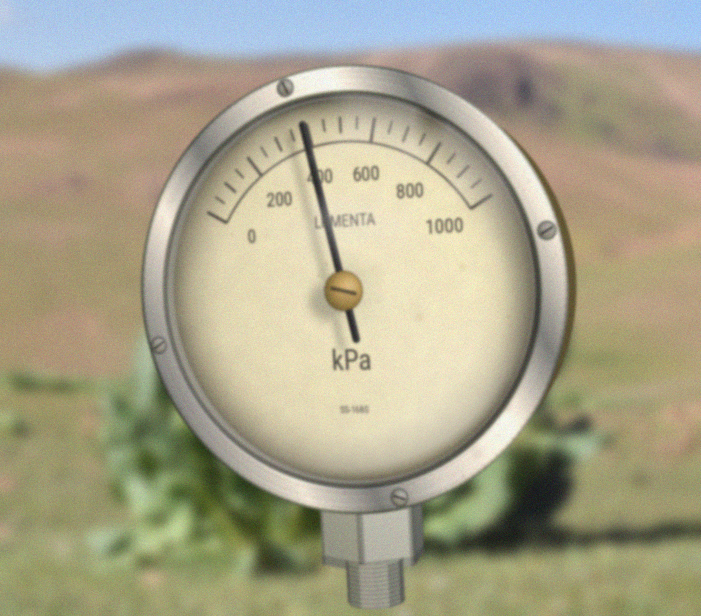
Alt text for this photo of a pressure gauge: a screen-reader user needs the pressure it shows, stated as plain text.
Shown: 400 kPa
